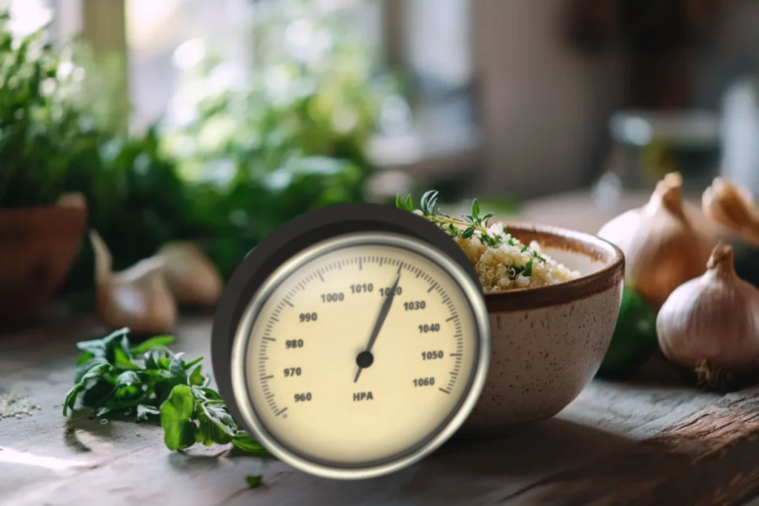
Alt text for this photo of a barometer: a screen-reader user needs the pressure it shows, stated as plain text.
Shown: 1020 hPa
